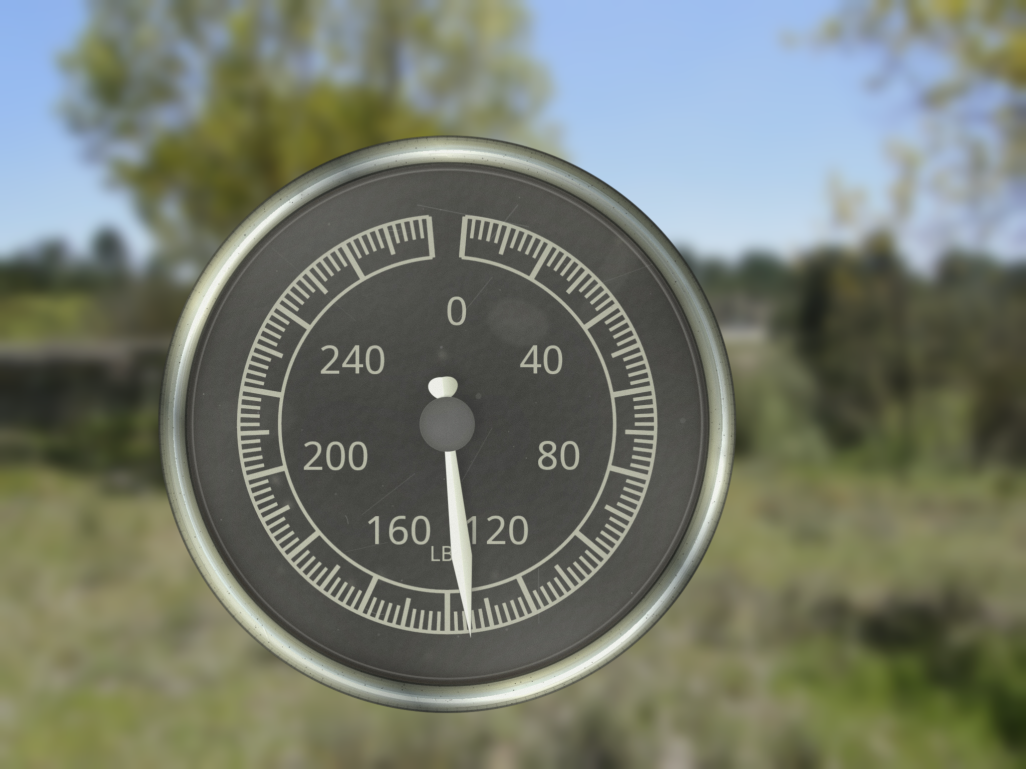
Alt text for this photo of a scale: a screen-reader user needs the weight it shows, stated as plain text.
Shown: 135 lb
